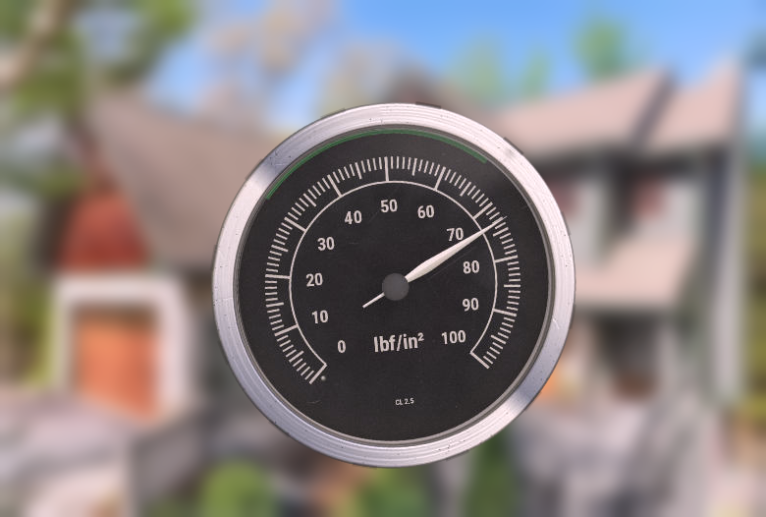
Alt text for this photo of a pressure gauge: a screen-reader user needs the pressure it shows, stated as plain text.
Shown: 73 psi
